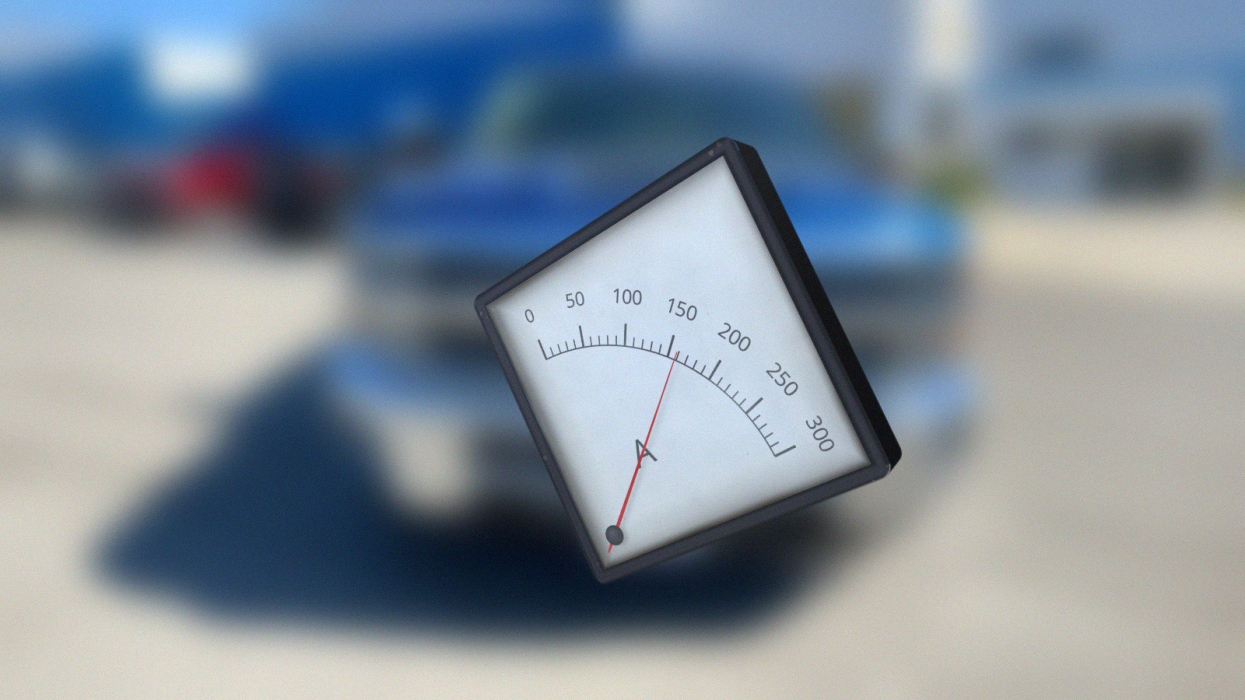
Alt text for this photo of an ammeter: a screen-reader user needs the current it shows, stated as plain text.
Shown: 160 A
